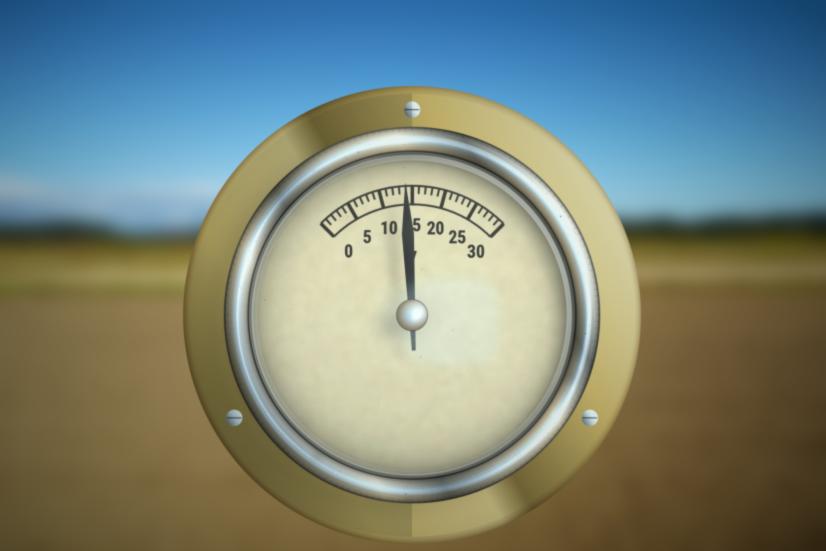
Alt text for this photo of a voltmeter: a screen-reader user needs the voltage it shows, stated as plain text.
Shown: 14 V
